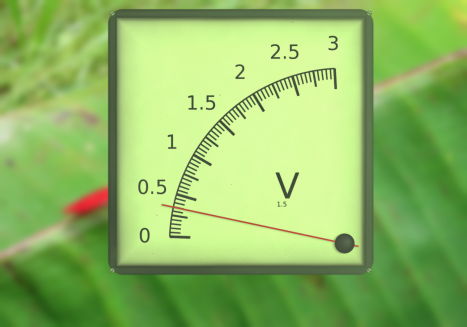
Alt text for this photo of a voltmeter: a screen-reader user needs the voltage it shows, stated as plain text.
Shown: 0.35 V
